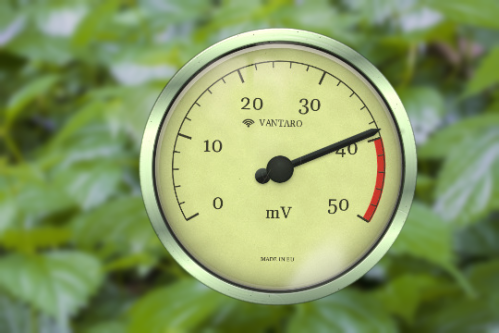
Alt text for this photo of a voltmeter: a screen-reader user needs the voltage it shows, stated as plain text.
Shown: 39 mV
